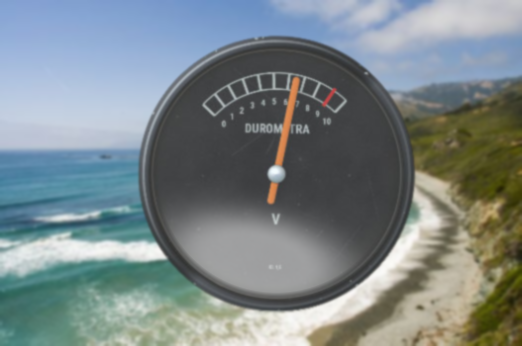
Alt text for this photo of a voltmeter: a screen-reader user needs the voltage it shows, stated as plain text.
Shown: 6.5 V
